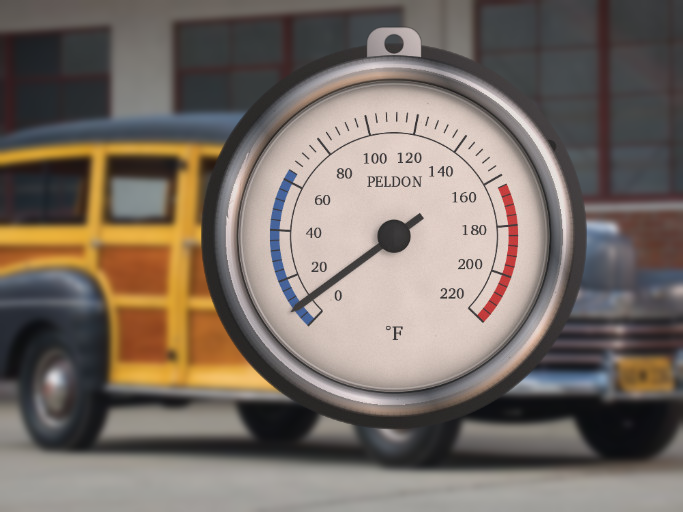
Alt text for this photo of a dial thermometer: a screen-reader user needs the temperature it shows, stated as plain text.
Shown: 8 °F
